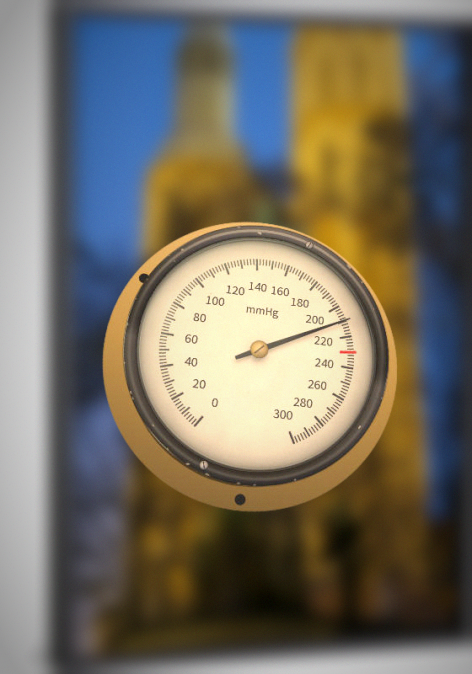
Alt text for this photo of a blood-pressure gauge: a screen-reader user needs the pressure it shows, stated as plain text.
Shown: 210 mmHg
